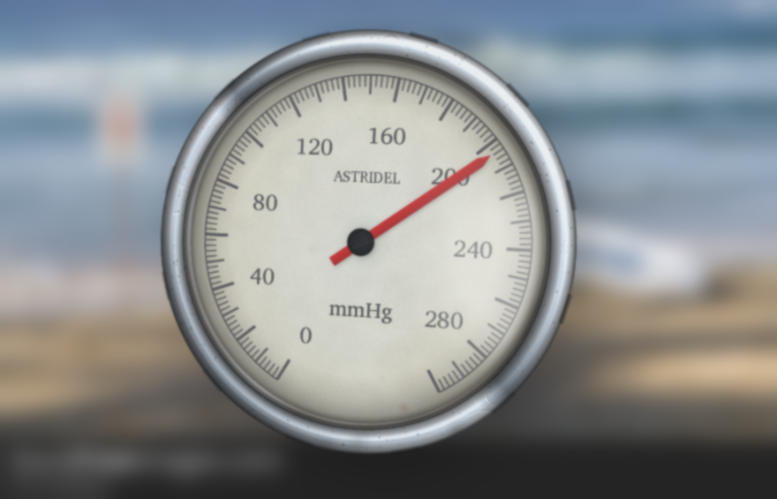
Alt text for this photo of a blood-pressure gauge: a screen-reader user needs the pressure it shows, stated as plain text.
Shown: 204 mmHg
